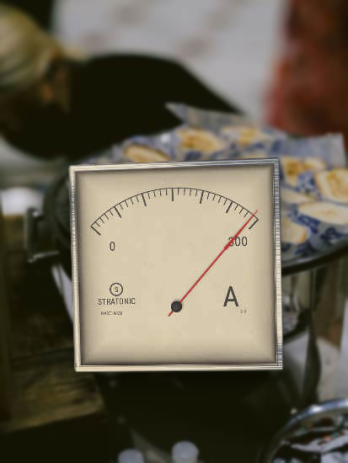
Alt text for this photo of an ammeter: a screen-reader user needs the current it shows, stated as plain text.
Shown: 290 A
